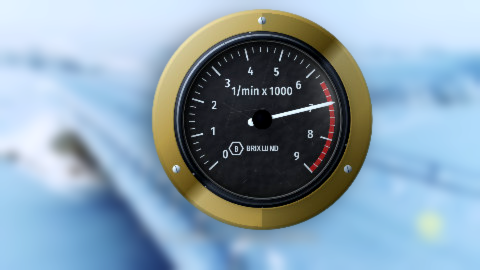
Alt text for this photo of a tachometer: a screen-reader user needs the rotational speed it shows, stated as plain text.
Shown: 7000 rpm
